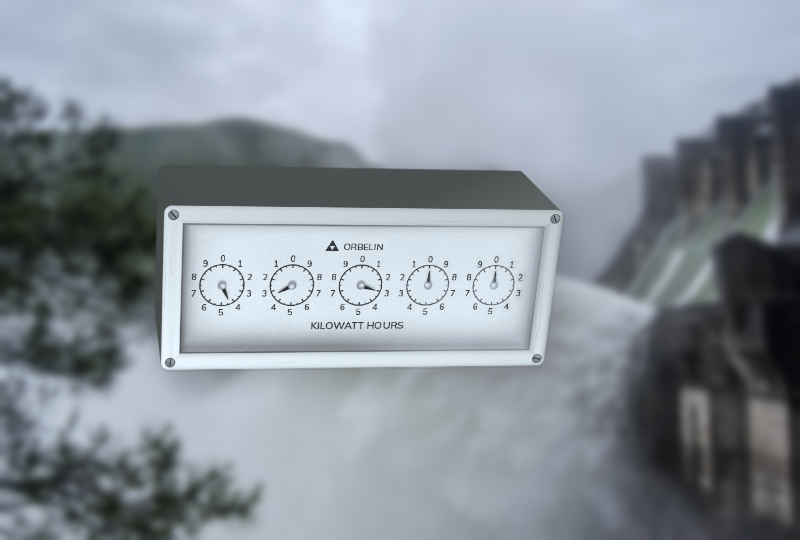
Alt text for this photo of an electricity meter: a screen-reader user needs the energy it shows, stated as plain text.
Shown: 43300 kWh
